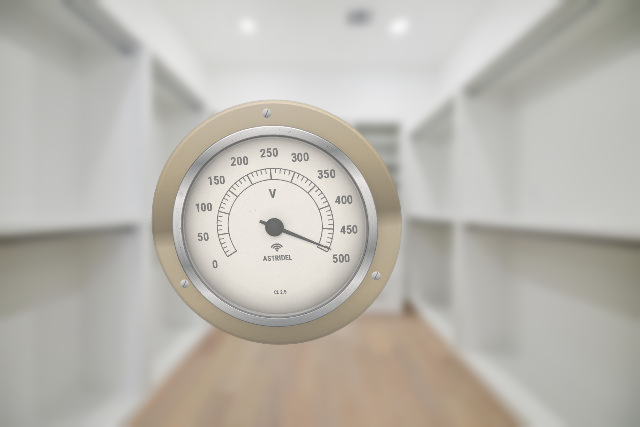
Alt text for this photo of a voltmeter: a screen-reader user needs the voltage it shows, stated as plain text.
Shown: 490 V
